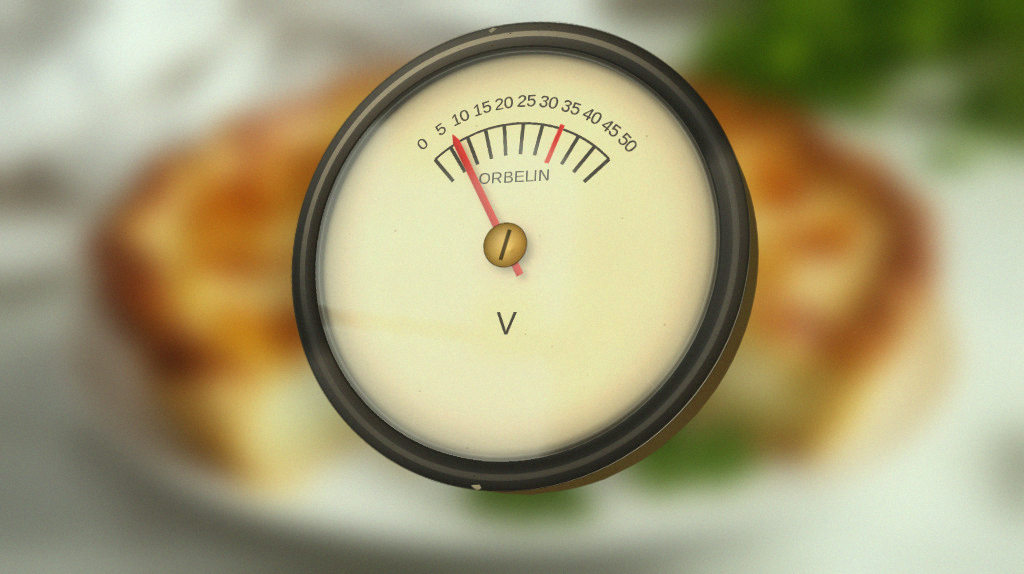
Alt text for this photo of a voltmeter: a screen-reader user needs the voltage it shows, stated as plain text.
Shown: 7.5 V
